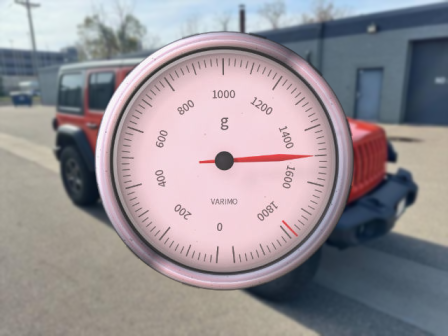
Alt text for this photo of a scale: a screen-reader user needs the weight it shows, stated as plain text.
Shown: 1500 g
